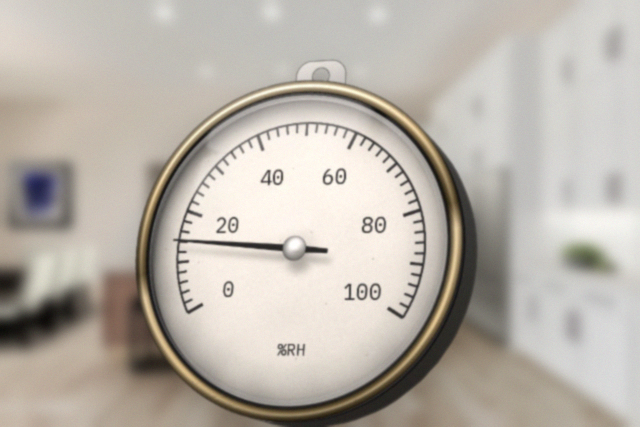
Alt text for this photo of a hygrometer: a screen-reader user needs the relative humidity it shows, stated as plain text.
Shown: 14 %
